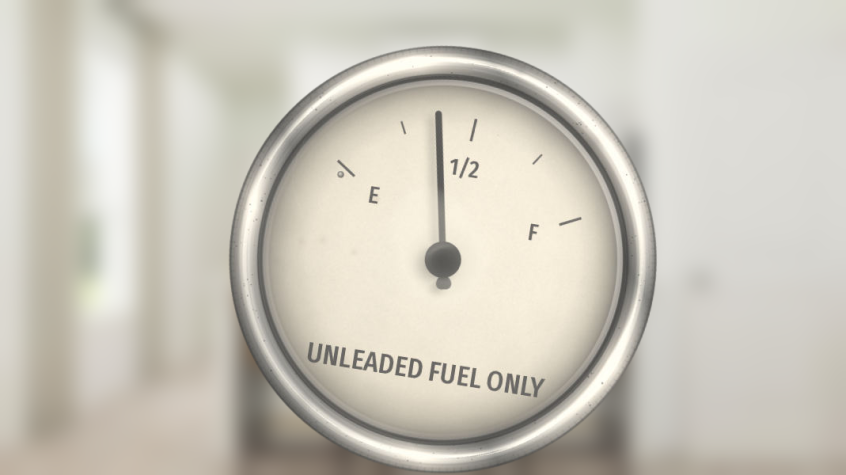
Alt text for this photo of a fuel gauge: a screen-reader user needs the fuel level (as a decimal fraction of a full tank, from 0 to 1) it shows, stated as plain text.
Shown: 0.375
